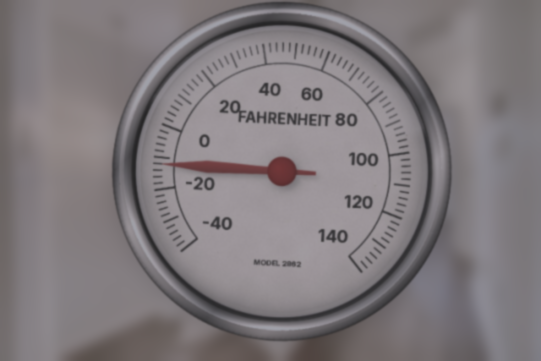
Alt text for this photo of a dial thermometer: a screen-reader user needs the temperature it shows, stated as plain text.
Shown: -12 °F
